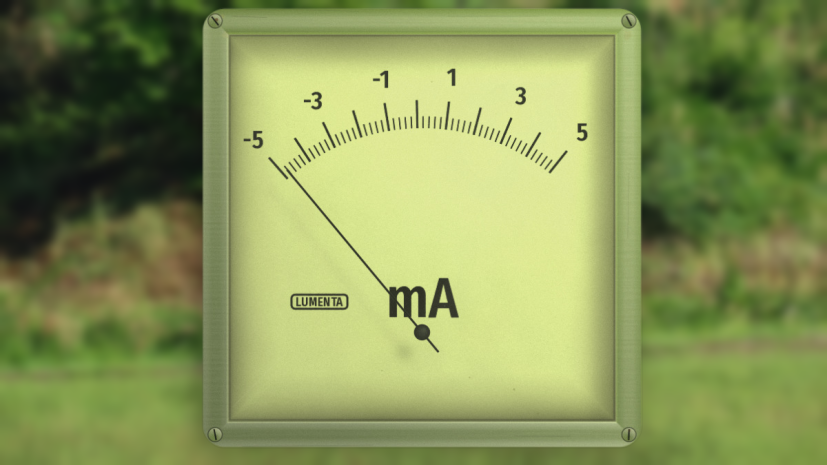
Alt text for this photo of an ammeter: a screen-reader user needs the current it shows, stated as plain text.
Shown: -4.8 mA
